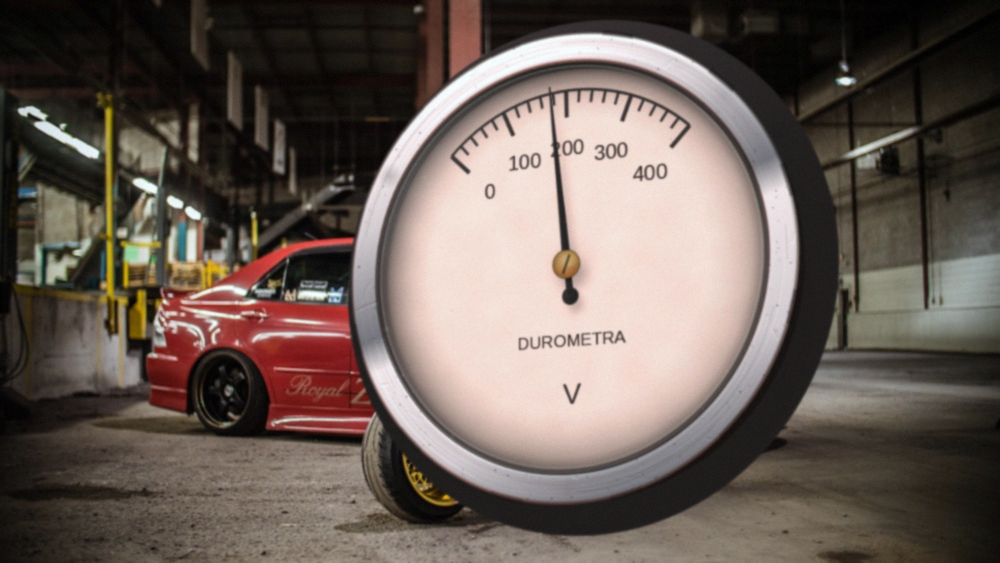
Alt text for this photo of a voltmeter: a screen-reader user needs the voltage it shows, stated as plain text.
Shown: 180 V
